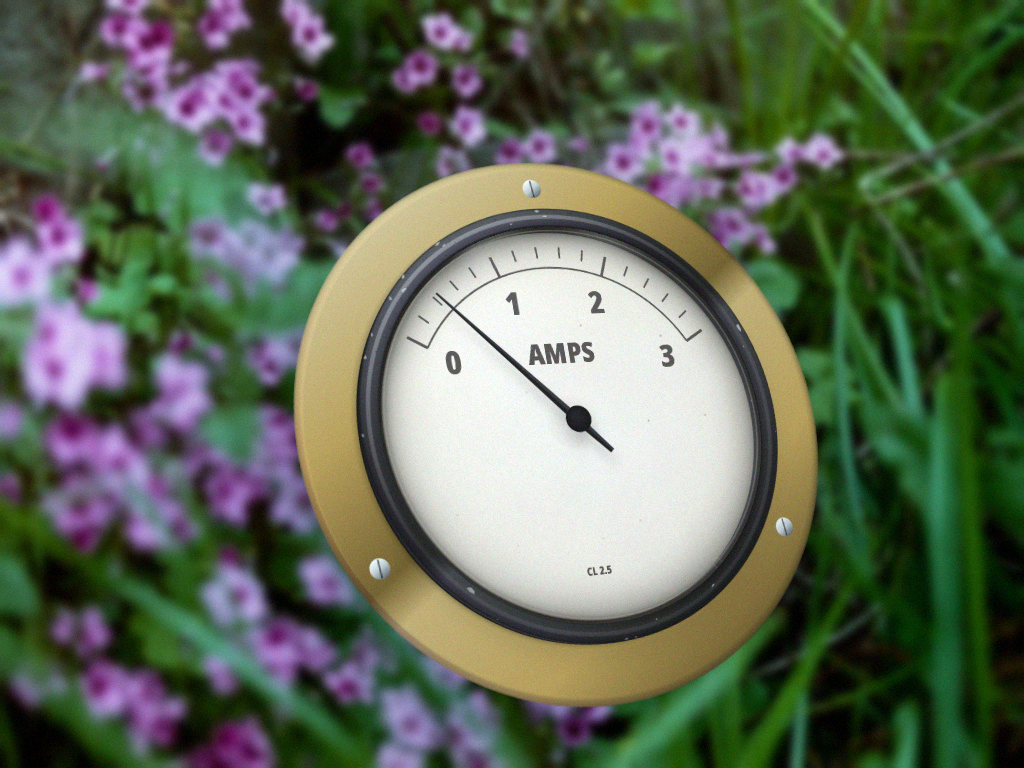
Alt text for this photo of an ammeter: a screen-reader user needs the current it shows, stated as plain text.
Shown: 0.4 A
